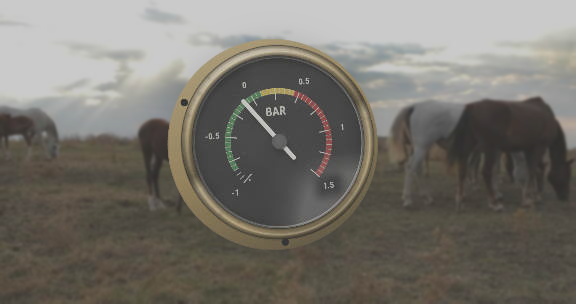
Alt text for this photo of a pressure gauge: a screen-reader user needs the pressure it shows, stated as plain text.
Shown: -0.1 bar
